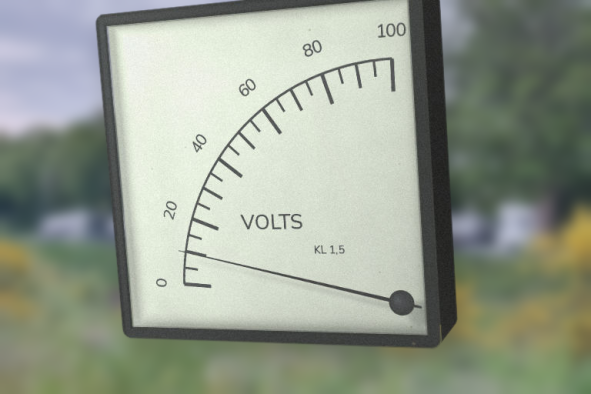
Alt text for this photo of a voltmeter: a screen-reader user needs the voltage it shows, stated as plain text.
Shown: 10 V
